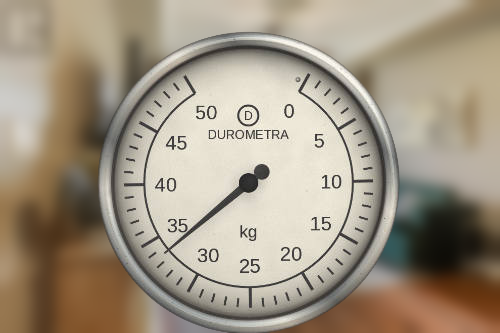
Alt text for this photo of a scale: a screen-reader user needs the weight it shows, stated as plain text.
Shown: 33.5 kg
